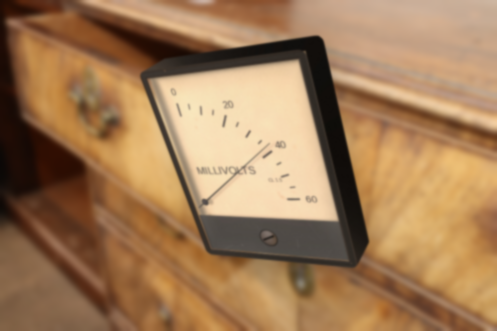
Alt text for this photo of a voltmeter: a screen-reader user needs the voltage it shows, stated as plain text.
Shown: 37.5 mV
